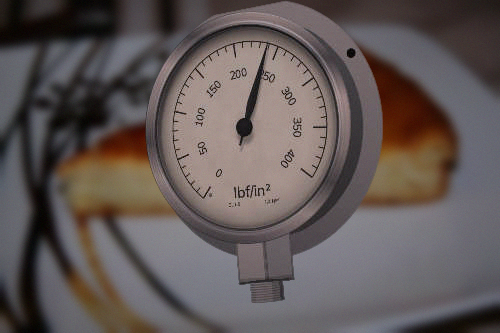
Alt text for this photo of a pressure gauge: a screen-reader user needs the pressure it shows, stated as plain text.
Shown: 240 psi
